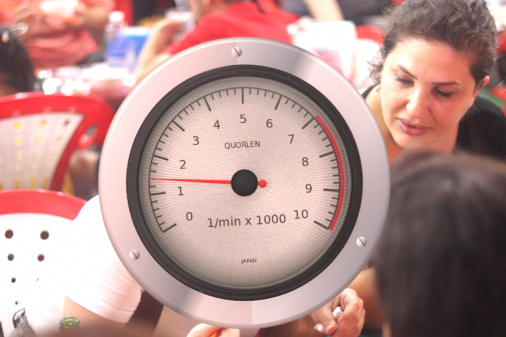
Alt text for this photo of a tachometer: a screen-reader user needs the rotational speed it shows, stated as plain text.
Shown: 1400 rpm
